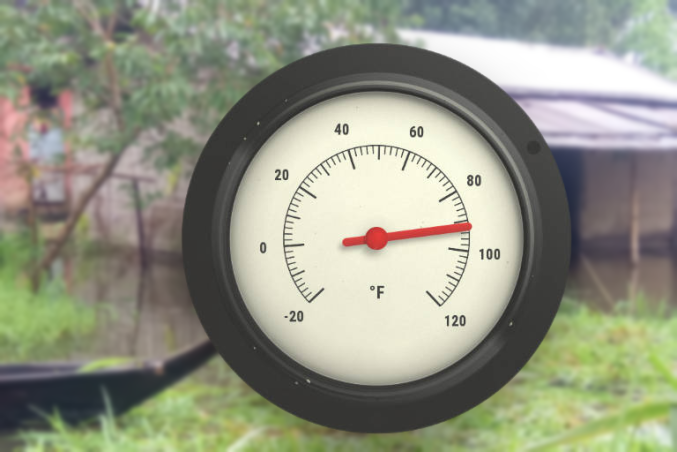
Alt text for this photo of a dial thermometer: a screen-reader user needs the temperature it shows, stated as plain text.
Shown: 92 °F
